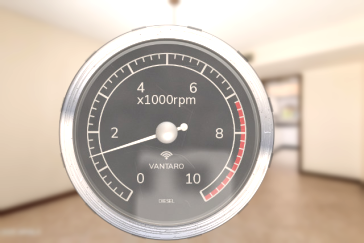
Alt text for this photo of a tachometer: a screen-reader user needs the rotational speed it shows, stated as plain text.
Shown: 1400 rpm
